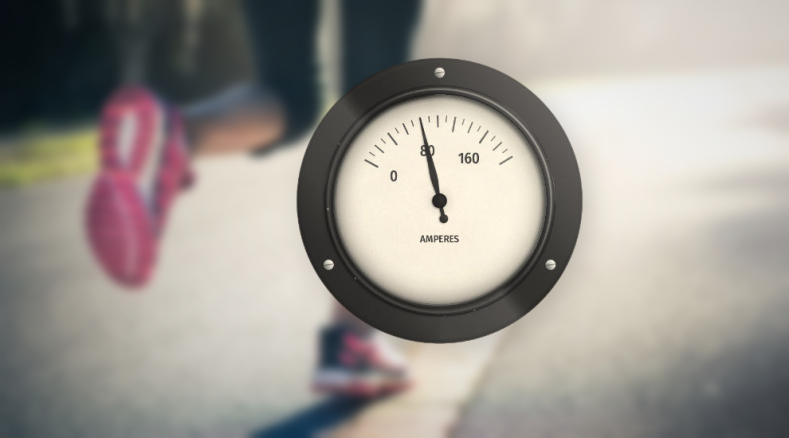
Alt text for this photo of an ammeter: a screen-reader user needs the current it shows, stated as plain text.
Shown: 80 A
